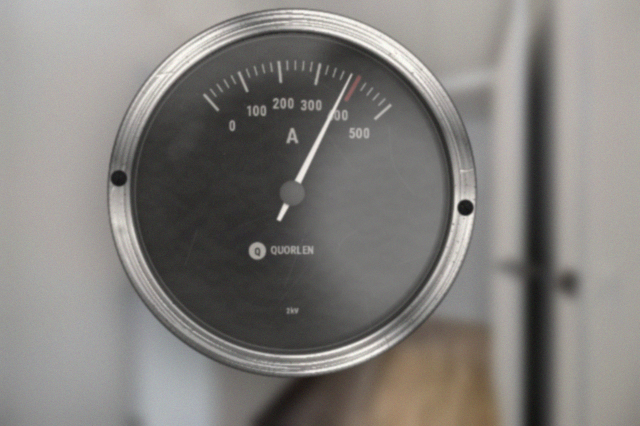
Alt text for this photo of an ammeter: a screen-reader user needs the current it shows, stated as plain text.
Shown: 380 A
